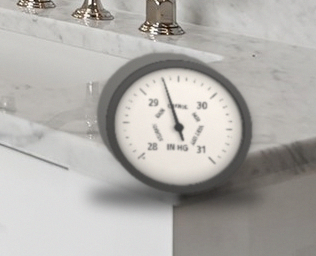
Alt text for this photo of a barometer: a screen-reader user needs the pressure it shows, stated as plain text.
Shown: 29.3 inHg
